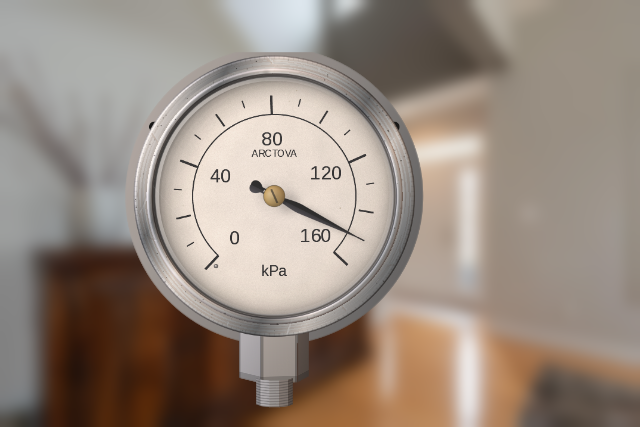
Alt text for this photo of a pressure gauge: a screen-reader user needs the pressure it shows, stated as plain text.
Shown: 150 kPa
